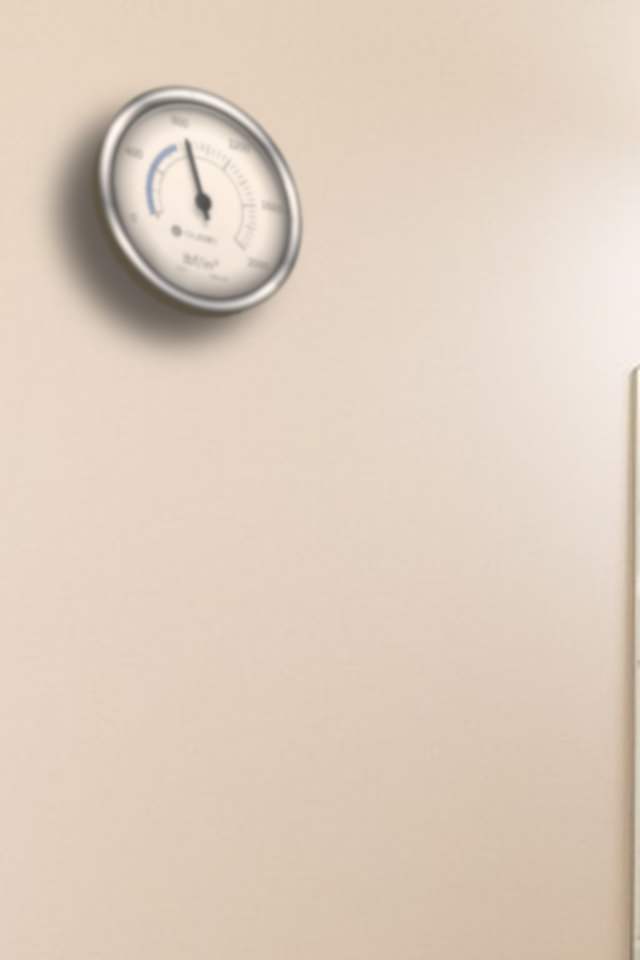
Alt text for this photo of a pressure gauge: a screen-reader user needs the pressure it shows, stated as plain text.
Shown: 800 psi
